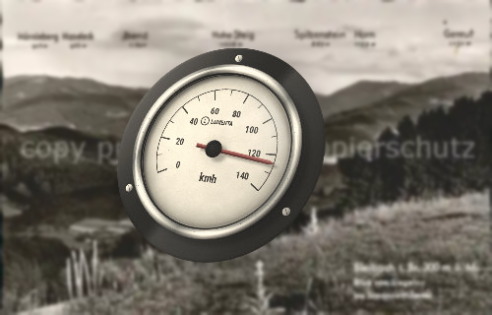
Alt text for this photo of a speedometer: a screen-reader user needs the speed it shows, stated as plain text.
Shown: 125 km/h
